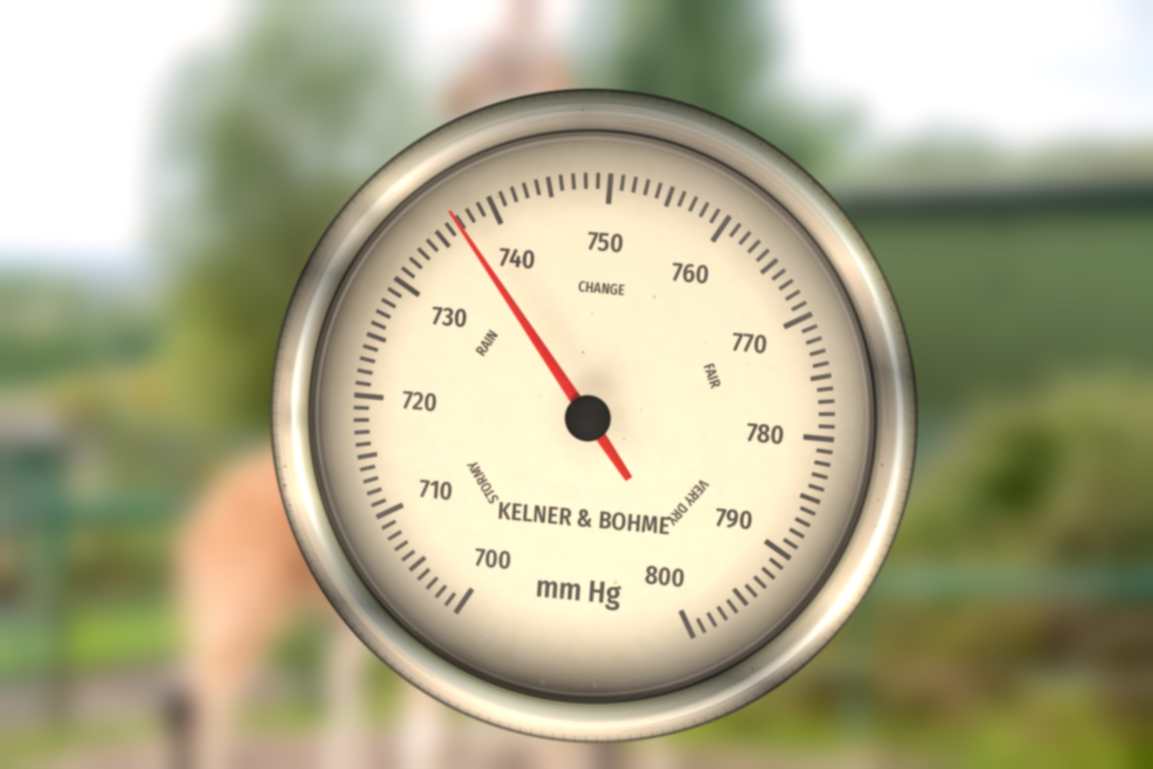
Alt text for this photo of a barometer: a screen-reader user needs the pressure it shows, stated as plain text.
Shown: 737 mmHg
